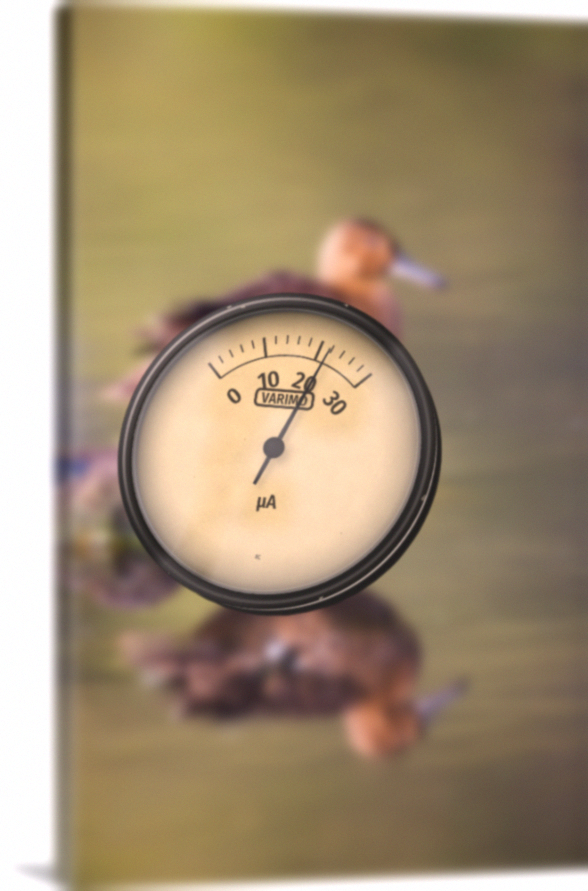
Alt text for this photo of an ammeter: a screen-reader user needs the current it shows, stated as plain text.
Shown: 22 µA
